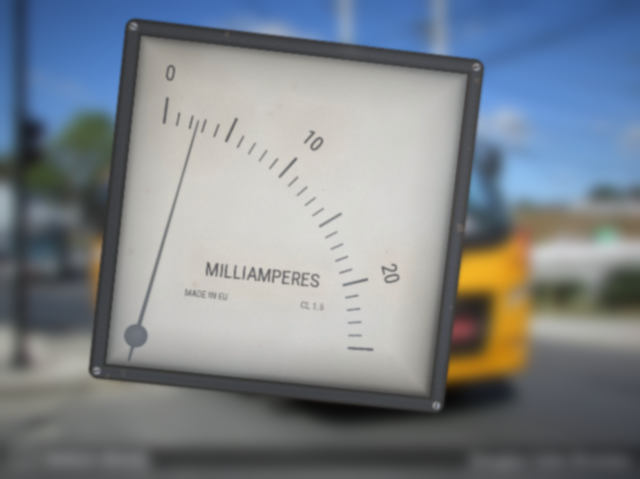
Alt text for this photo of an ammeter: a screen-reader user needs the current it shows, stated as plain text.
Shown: 2.5 mA
